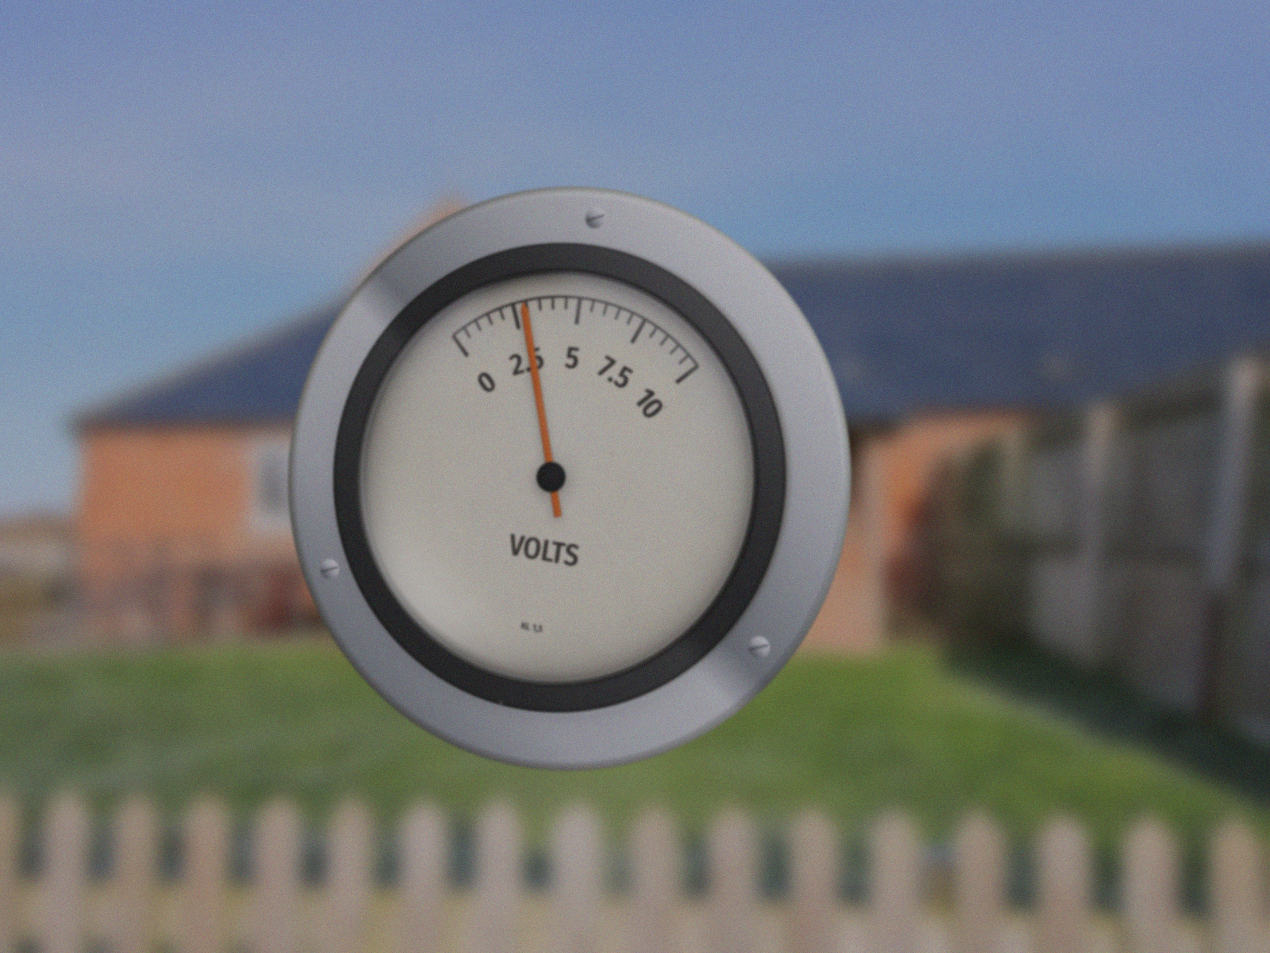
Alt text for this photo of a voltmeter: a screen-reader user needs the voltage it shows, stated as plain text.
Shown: 3 V
